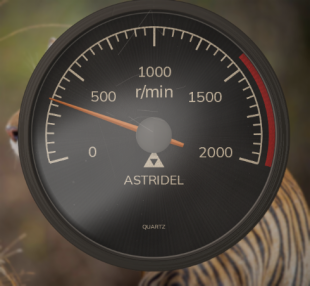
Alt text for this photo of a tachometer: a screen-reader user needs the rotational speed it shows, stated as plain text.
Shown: 325 rpm
